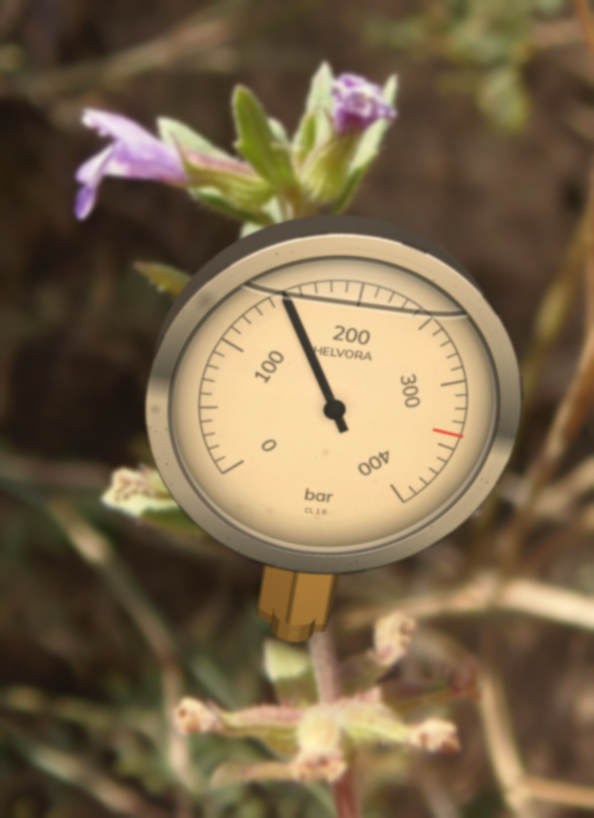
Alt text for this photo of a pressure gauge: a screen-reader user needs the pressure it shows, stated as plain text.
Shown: 150 bar
